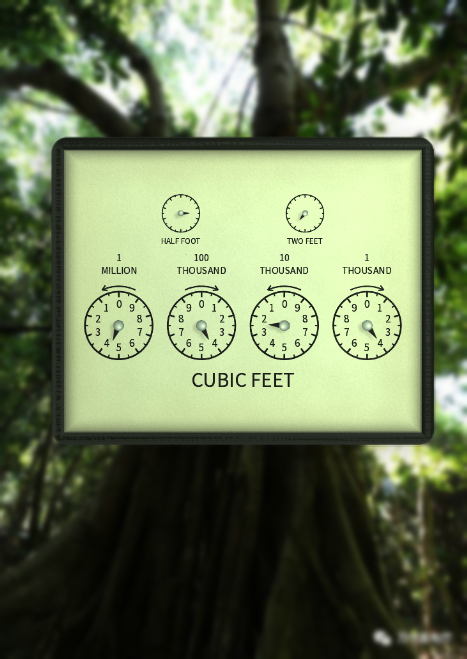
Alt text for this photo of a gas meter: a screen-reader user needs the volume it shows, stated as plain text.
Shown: 442400 ft³
